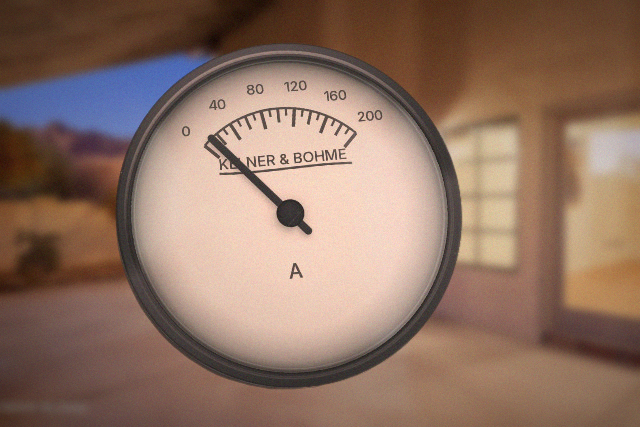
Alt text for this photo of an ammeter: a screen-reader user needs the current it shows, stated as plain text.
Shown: 10 A
